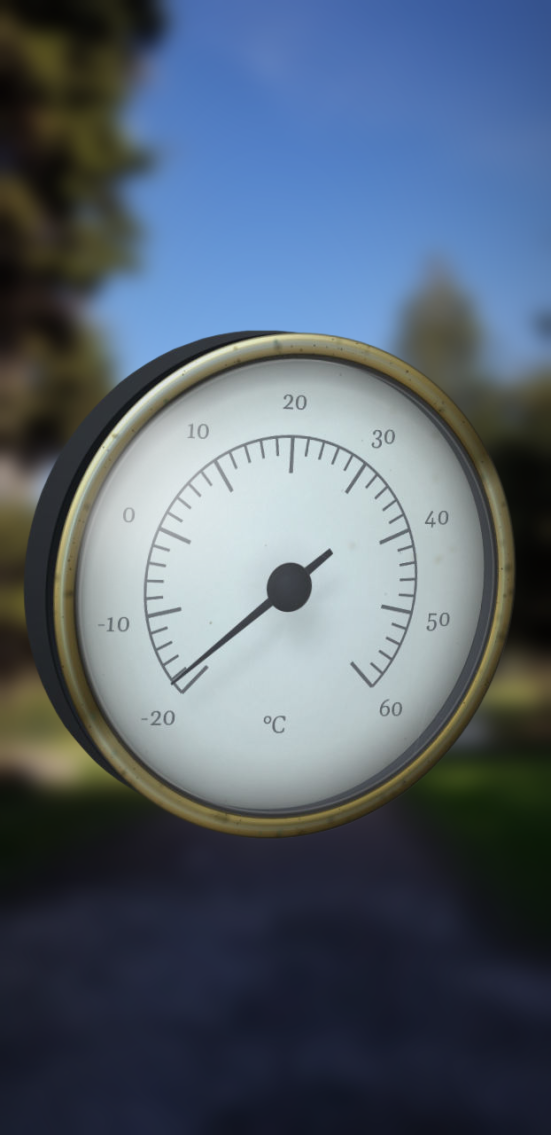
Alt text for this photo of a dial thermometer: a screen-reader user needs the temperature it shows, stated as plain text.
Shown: -18 °C
